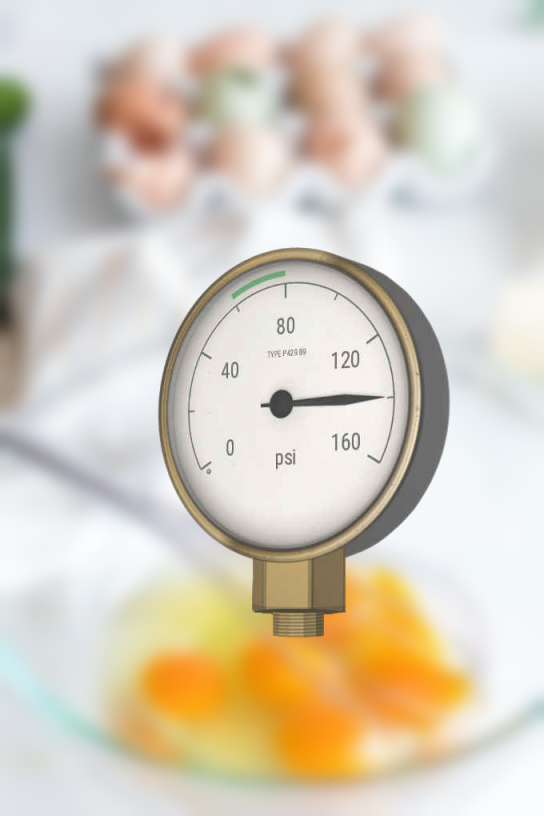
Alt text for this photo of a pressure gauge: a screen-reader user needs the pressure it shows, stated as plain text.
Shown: 140 psi
